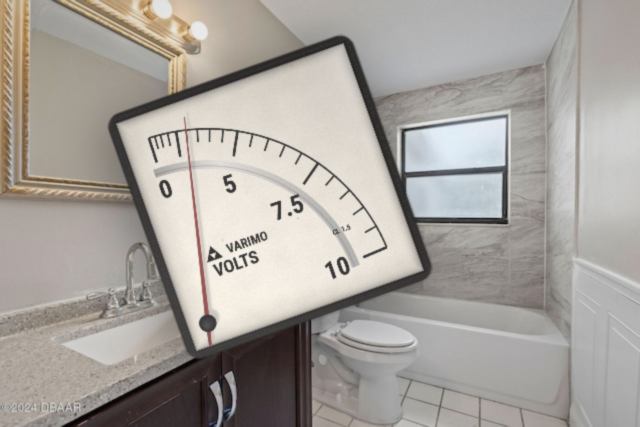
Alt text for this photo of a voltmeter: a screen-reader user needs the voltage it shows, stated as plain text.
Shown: 3 V
